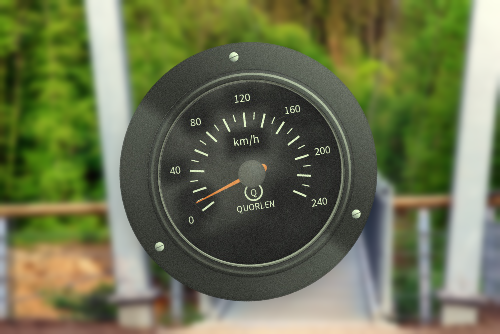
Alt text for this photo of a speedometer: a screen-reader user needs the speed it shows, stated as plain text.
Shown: 10 km/h
